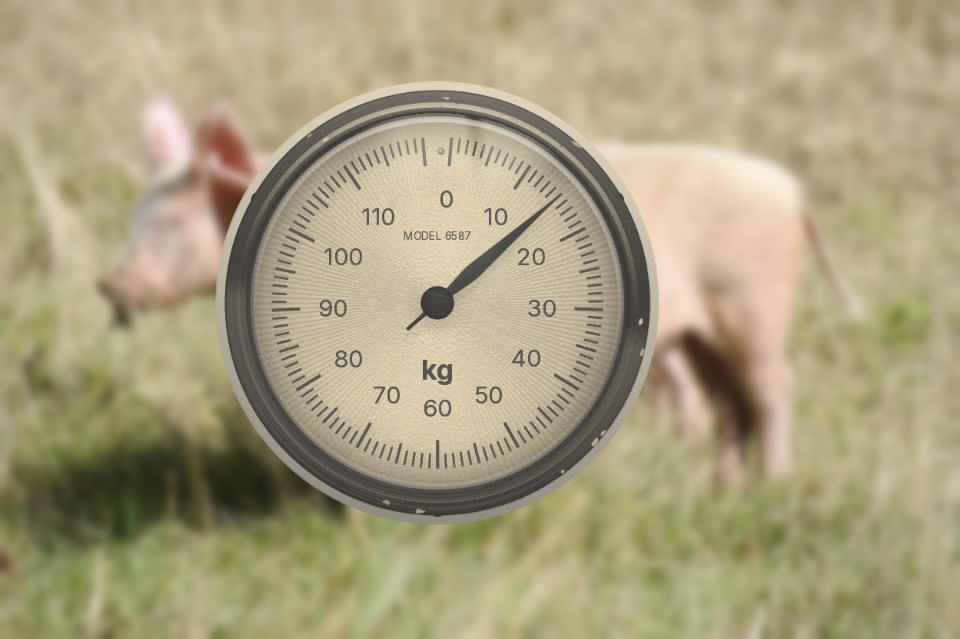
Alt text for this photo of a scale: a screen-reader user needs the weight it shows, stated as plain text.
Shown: 15 kg
